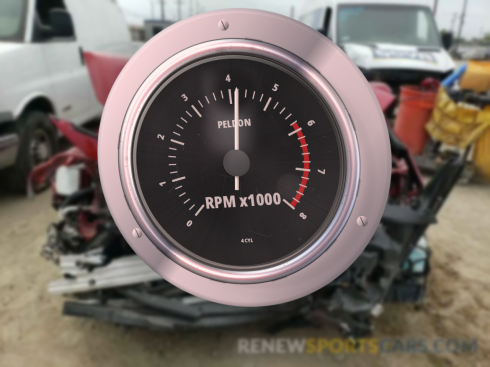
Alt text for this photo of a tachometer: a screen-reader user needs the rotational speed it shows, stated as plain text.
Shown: 4200 rpm
